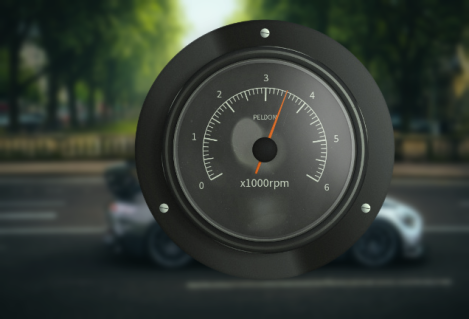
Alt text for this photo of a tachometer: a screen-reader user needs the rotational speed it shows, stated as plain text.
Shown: 3500 rpm
